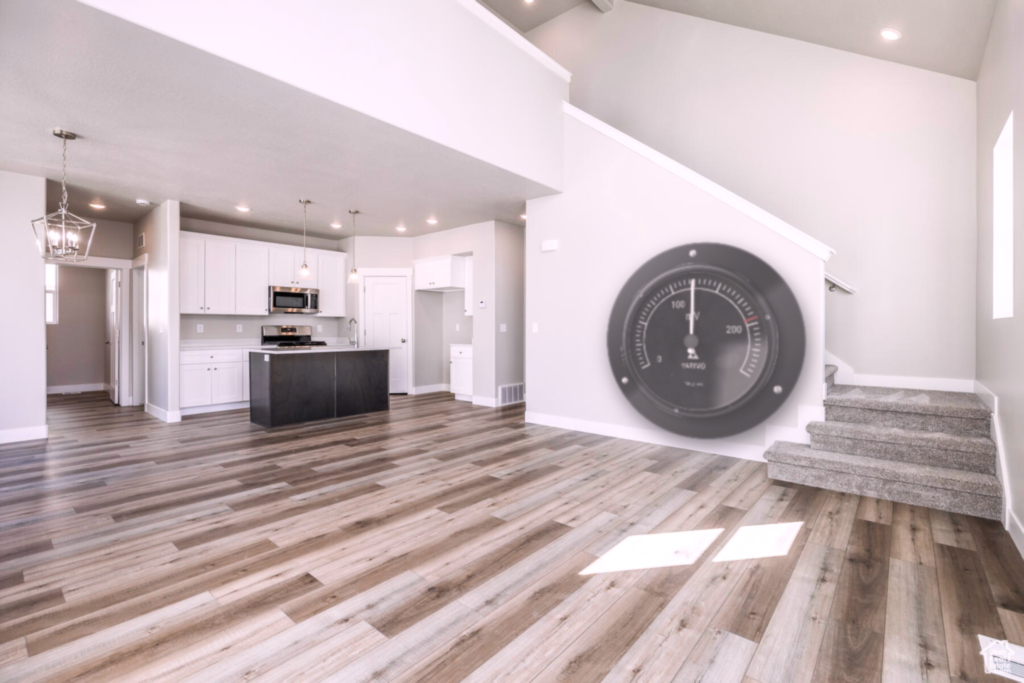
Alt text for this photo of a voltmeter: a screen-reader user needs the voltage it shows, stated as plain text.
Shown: 125 mV
